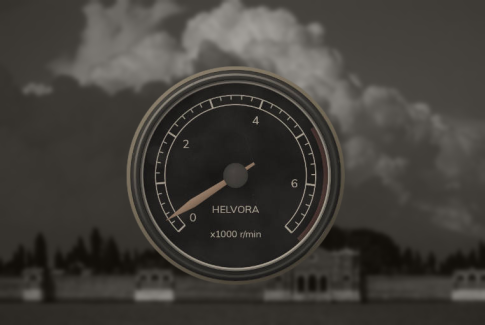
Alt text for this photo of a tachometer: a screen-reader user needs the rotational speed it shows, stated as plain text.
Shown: 300 rpm
